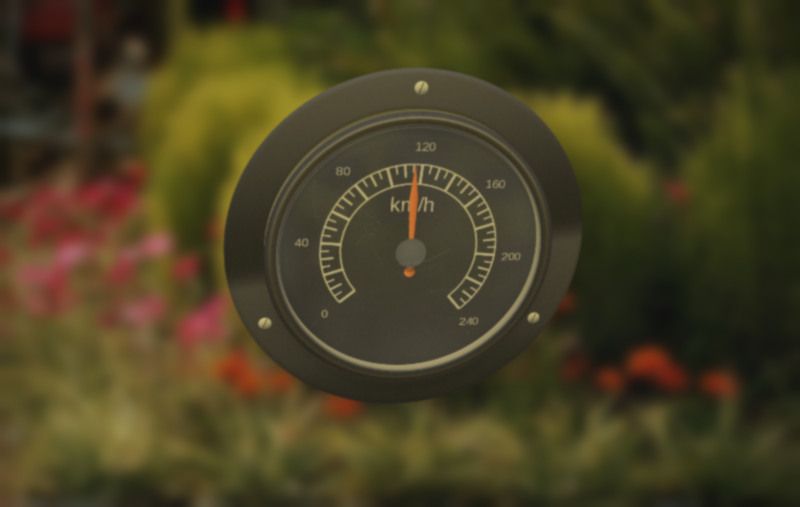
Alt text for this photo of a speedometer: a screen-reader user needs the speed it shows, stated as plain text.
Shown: 115 km/h
